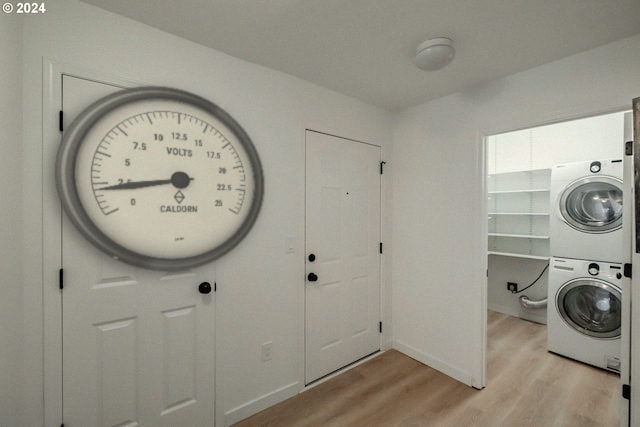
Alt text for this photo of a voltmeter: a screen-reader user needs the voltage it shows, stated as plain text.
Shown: 2 V
